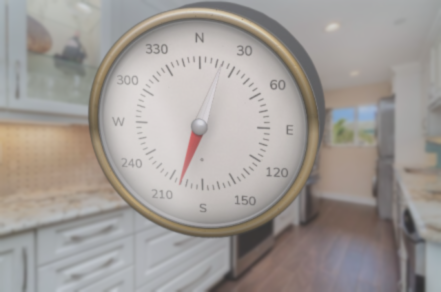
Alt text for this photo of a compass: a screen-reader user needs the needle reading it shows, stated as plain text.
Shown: 200 °
